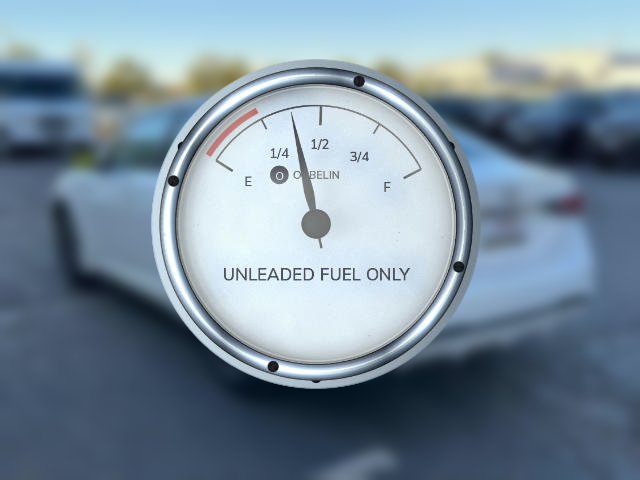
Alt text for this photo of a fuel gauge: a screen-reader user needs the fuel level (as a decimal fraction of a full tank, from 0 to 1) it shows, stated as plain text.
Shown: 0.375
